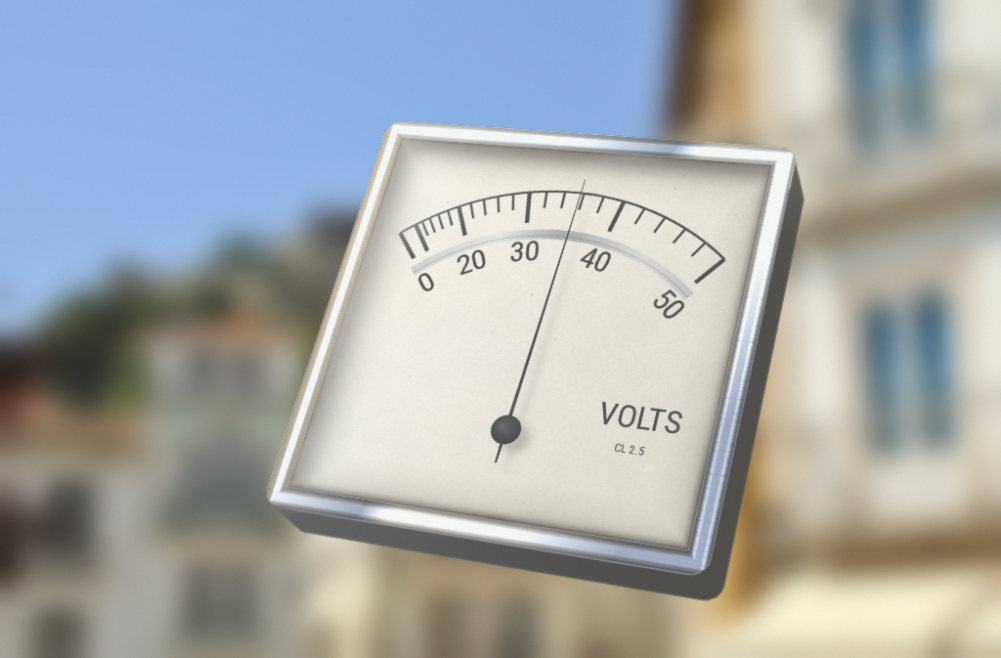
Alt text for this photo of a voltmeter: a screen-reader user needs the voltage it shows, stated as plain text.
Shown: 36 V
